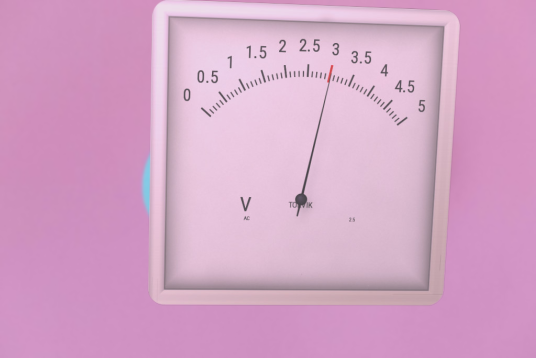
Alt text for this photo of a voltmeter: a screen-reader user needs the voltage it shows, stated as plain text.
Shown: 3 V
